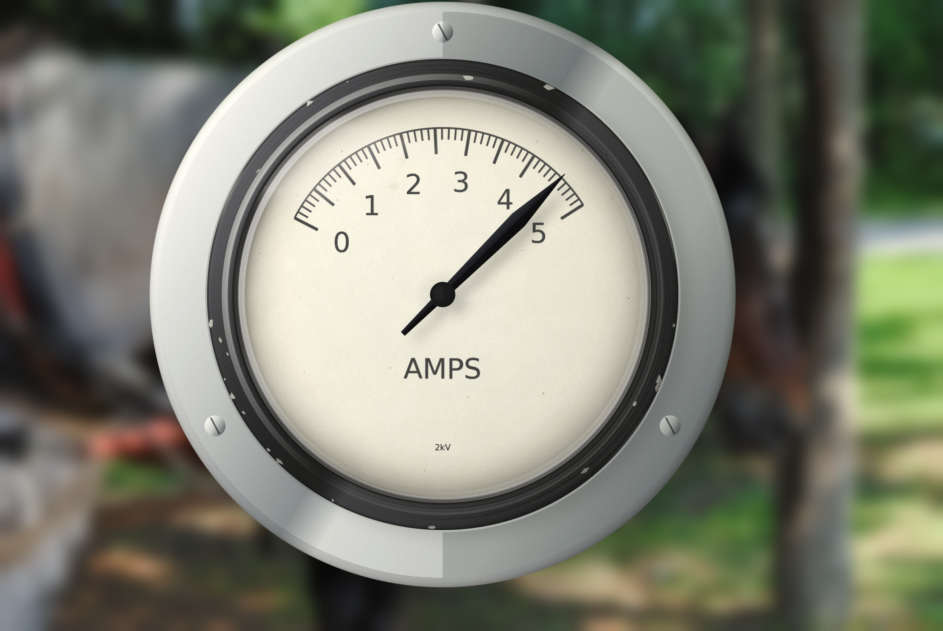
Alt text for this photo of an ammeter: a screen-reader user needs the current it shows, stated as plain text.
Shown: 4.5 A
